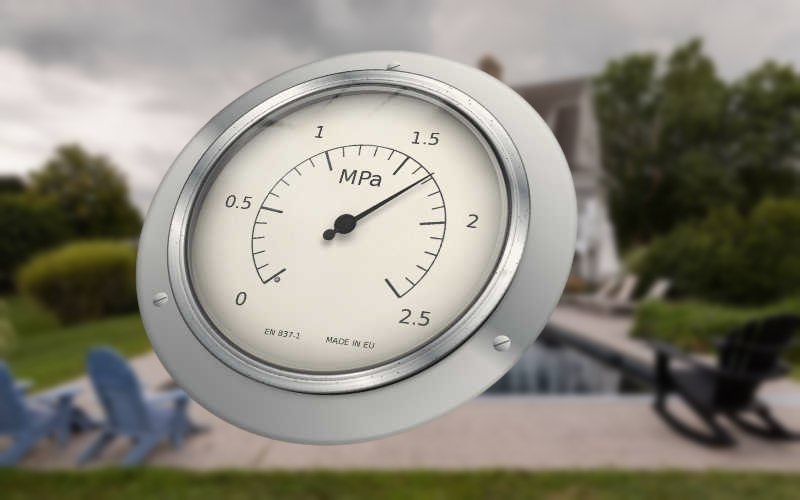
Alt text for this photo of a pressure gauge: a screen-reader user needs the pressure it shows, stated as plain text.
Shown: 1.7 MPa
